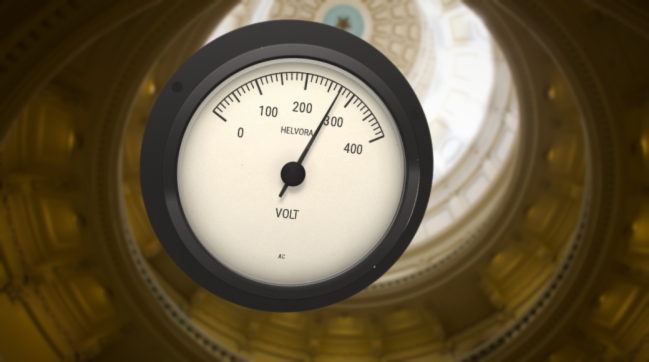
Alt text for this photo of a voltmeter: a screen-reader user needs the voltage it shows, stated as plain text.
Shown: 270 V
